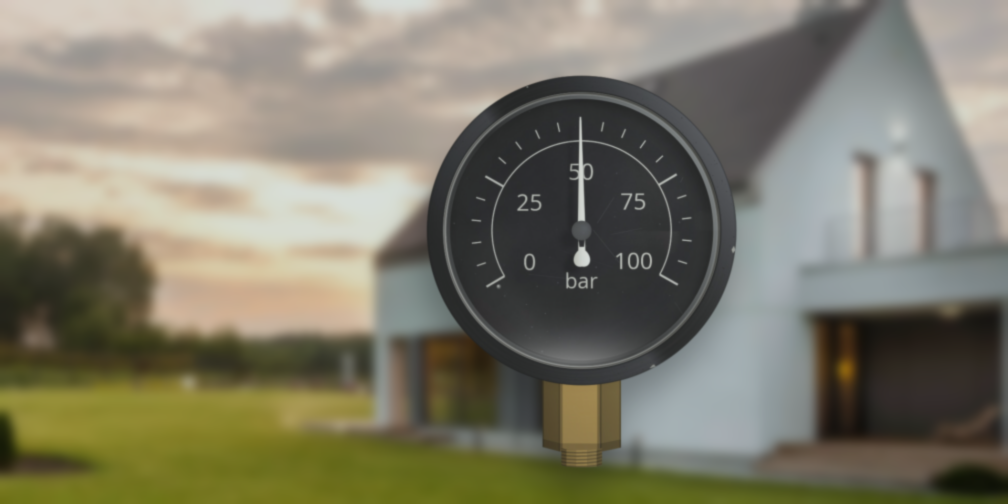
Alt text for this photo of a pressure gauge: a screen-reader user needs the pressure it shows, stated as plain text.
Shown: 50 bar
